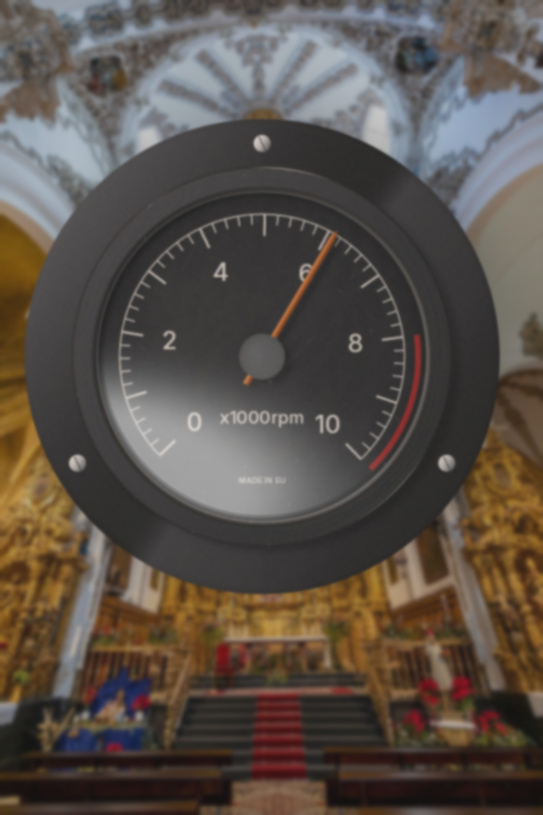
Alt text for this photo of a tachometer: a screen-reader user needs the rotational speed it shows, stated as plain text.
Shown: 6100 rpm
